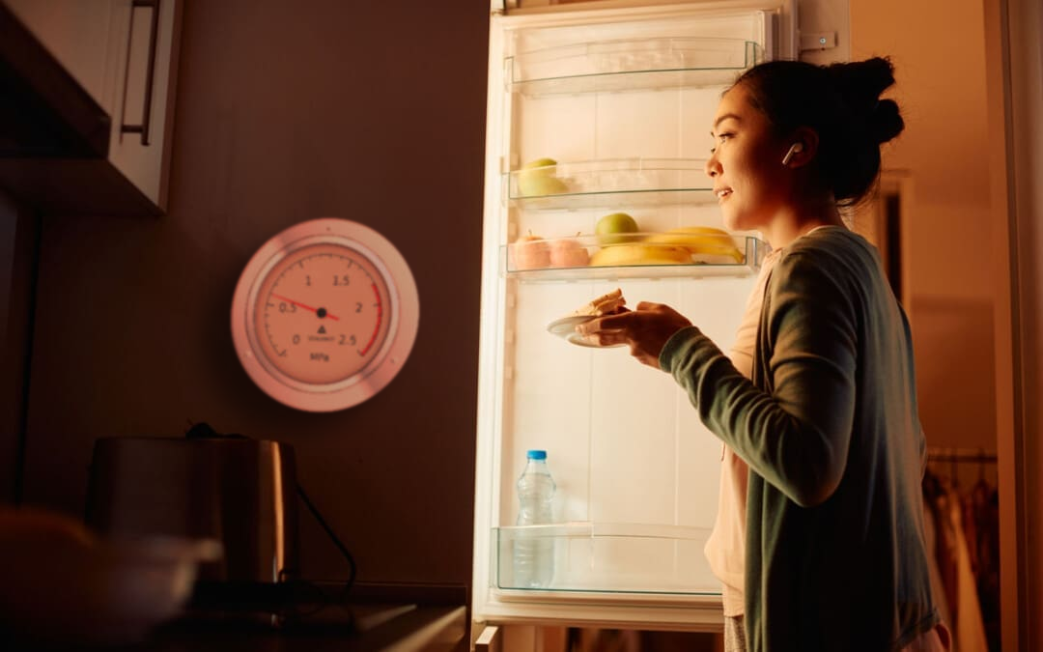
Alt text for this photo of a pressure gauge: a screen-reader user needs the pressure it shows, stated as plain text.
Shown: 0.6 MPa
